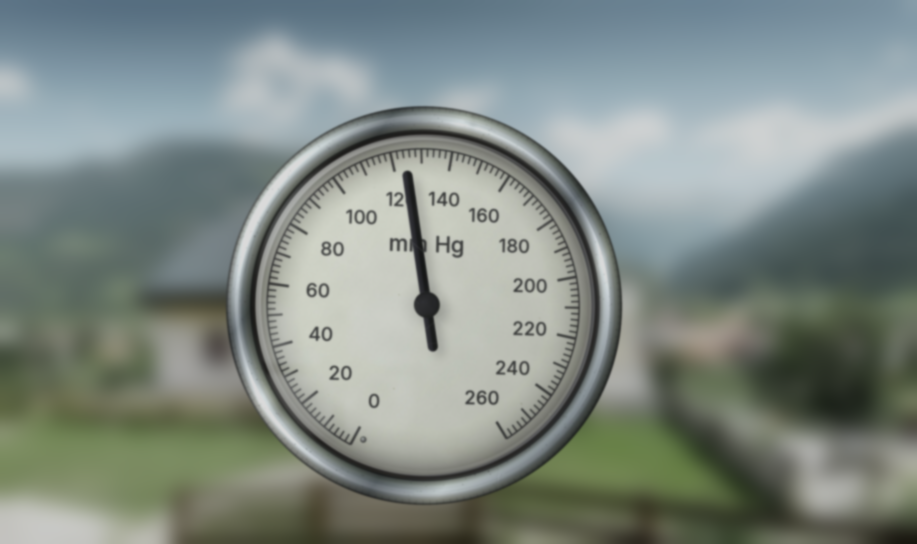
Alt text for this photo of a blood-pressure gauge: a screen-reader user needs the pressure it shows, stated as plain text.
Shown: 124 mmHg
